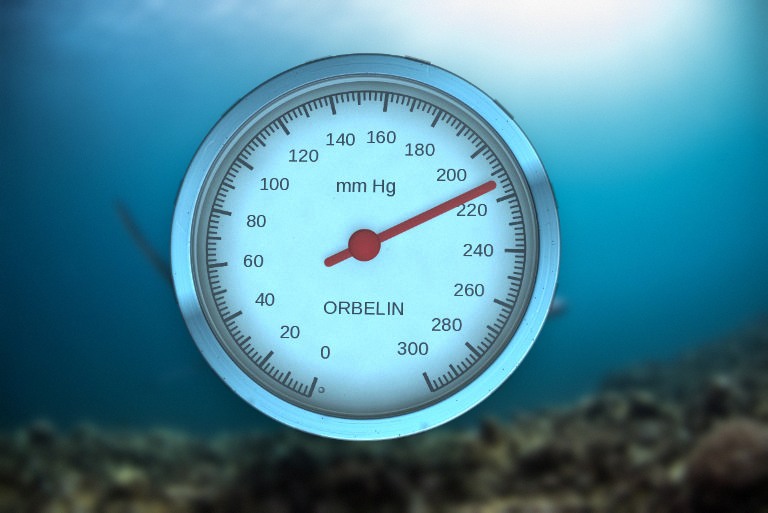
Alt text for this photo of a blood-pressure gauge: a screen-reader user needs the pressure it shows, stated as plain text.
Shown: 214 mmHg
